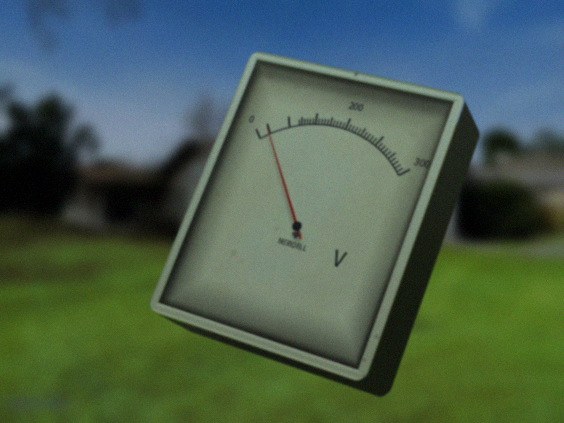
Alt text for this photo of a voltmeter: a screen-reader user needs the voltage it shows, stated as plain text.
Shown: 50 V
